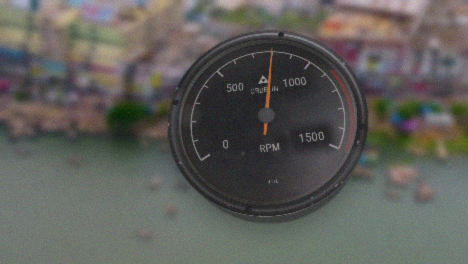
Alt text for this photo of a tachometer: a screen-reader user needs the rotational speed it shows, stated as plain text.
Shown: 800 rpm
